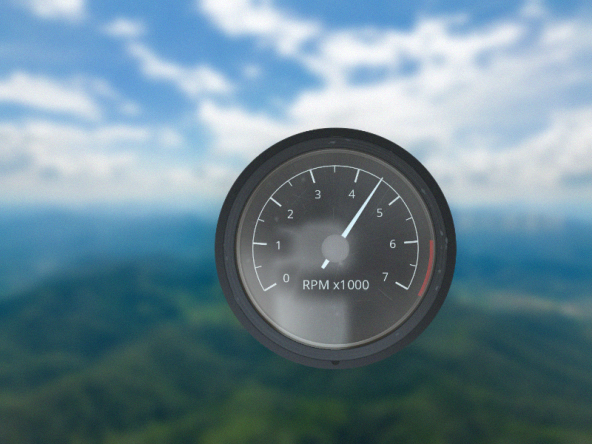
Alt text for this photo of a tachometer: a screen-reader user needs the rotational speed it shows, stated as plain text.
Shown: 4500 rpm
